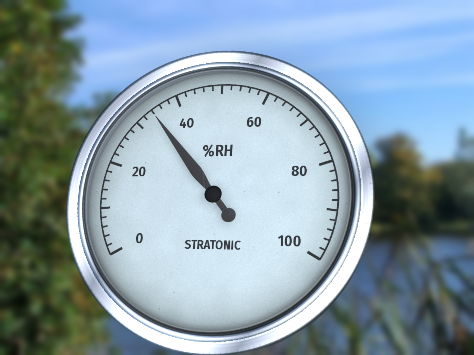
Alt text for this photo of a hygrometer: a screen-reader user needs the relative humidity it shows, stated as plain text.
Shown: 34 %
